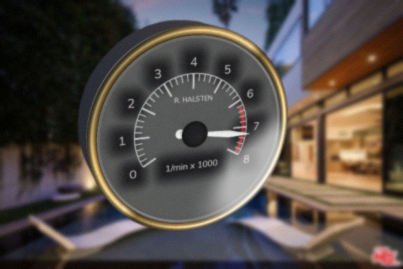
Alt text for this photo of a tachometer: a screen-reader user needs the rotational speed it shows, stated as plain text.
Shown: 7200 rpm
